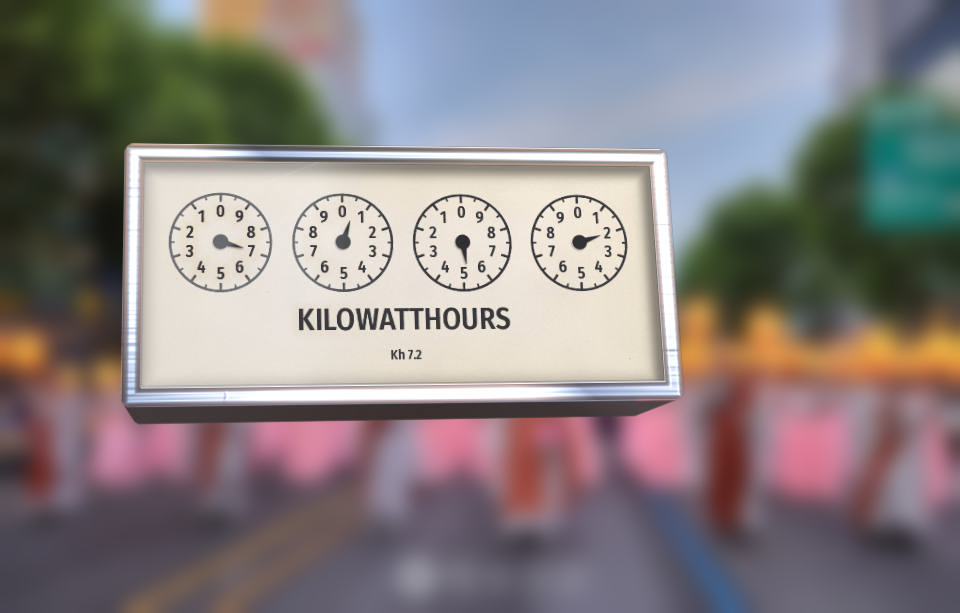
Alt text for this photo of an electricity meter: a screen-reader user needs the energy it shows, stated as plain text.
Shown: 7052 kWh
